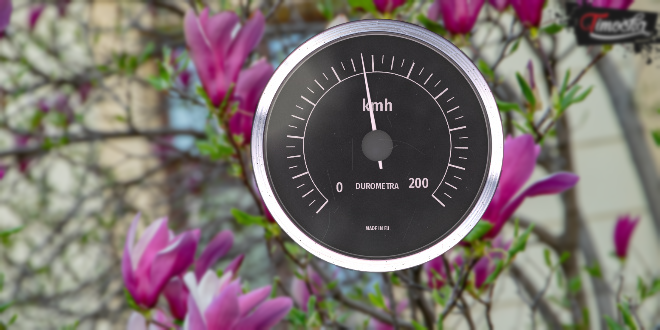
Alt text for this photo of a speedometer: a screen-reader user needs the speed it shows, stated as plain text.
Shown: 95 km/h
